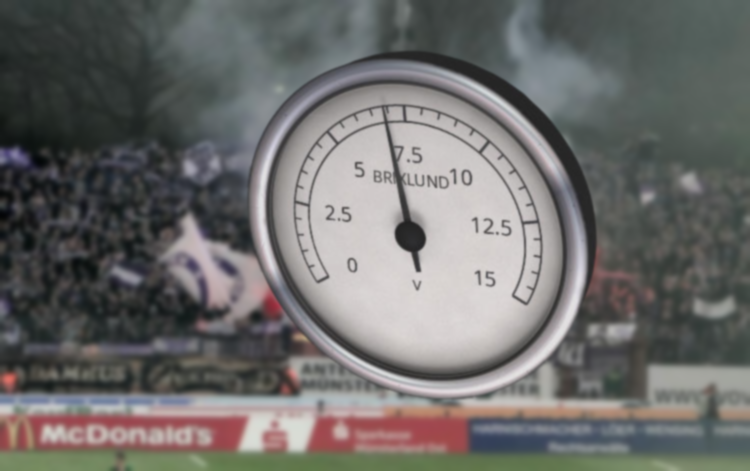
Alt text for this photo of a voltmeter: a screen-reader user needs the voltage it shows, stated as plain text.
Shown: 7 V
